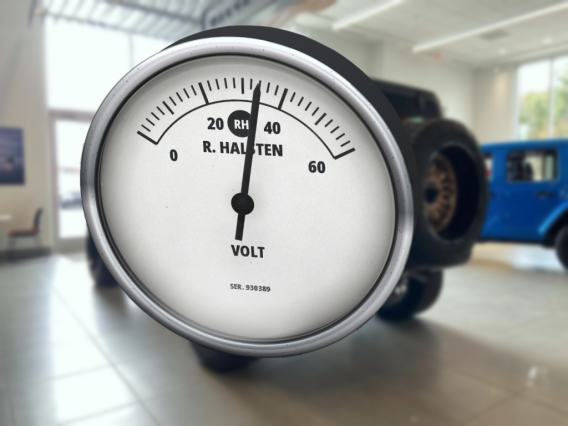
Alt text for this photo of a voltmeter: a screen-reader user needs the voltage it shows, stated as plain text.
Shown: 34 V
